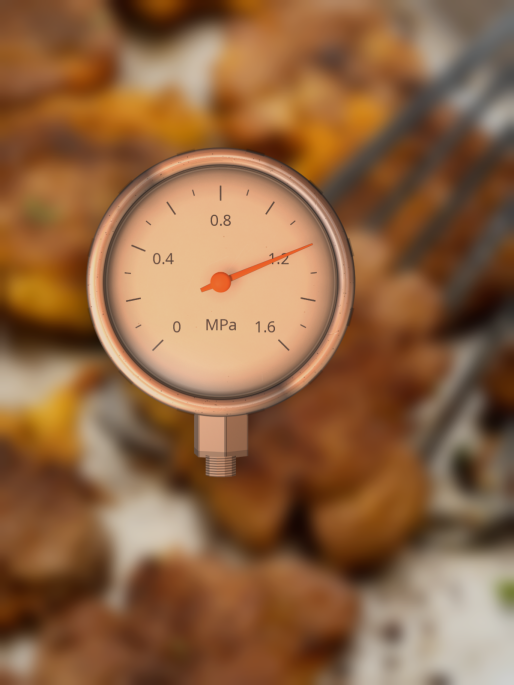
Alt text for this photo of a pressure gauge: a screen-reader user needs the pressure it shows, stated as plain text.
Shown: 1.2 MPa
